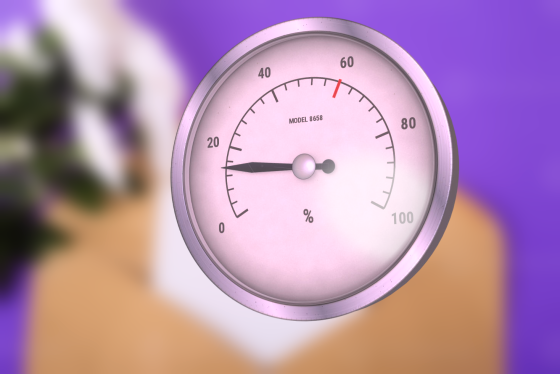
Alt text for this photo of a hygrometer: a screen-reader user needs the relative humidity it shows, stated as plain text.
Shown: 14 %
